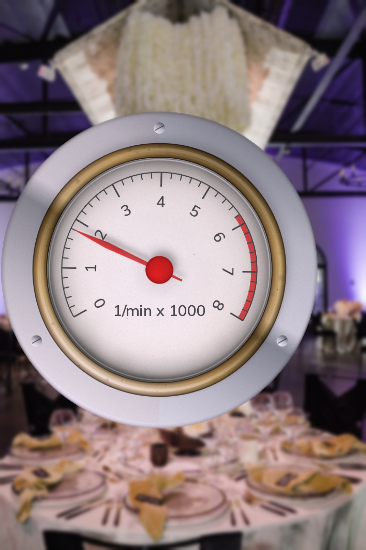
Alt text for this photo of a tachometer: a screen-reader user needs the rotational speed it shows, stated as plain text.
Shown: 1800 rpm
